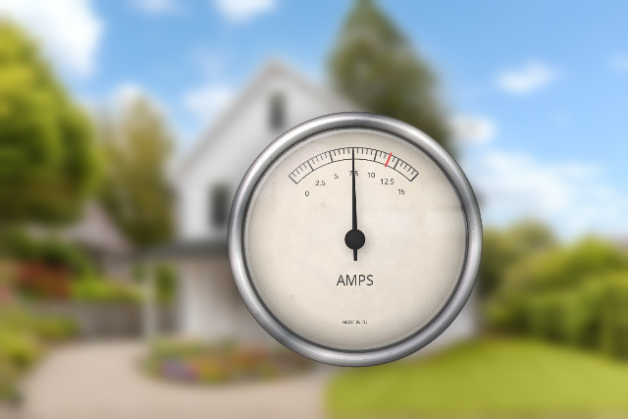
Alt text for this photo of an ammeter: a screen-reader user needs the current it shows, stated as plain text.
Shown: 7.5 A
